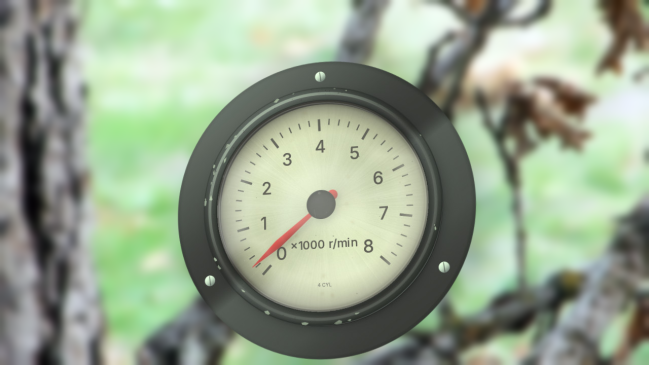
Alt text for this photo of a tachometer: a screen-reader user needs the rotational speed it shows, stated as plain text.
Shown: 200 rpm
